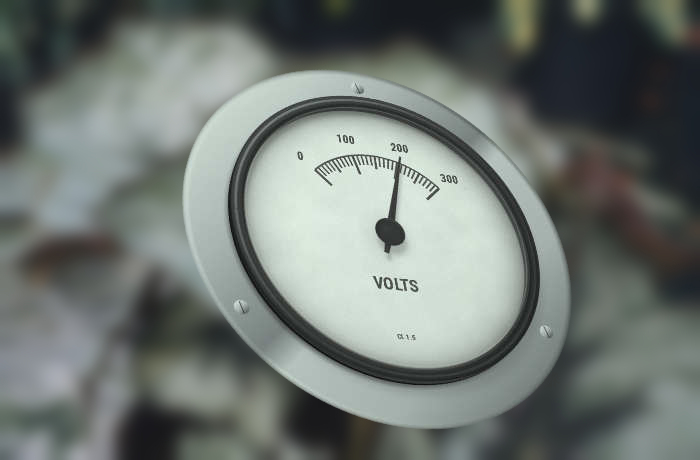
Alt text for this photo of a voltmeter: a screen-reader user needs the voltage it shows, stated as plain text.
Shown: 200 V
